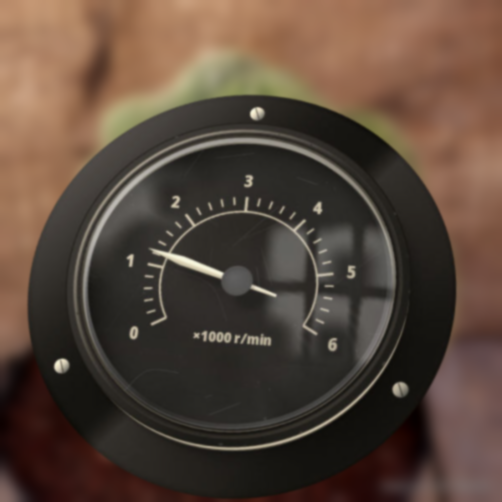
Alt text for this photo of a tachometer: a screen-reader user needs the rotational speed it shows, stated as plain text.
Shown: 1200 rpm
